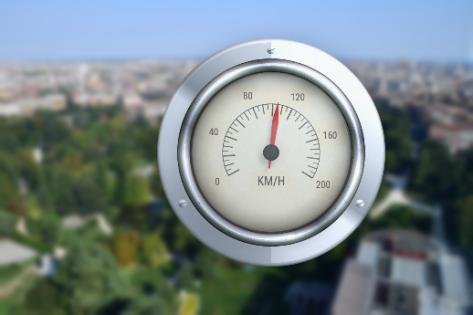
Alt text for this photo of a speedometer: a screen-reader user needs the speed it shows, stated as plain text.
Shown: 105 km/h
